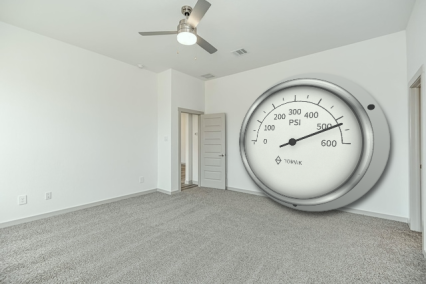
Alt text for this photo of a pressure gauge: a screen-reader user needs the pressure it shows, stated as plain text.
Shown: 525 psi
